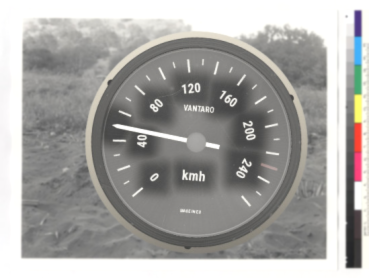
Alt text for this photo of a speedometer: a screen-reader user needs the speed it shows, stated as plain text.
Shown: 50 km/h
